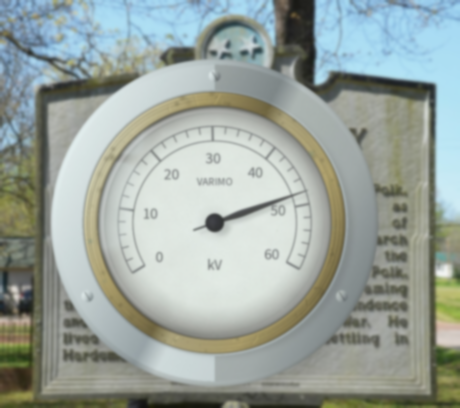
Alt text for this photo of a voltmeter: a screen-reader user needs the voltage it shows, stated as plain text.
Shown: 48 kV
